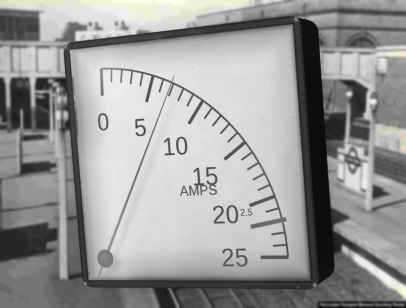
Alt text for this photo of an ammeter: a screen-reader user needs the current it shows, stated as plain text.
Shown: 7 A
